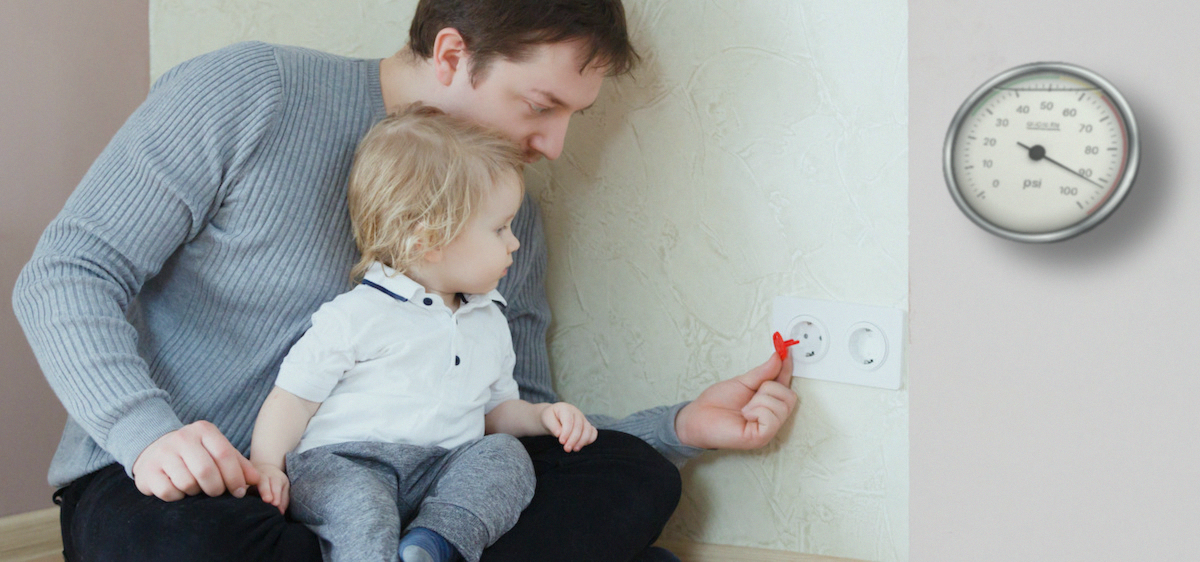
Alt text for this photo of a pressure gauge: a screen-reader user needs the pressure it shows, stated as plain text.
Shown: 92 psi
